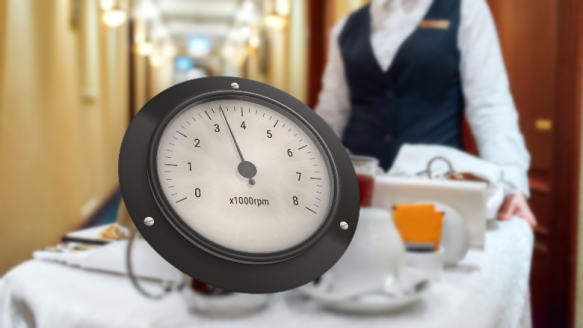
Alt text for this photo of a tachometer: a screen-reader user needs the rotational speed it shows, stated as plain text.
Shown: 3400 rpm
